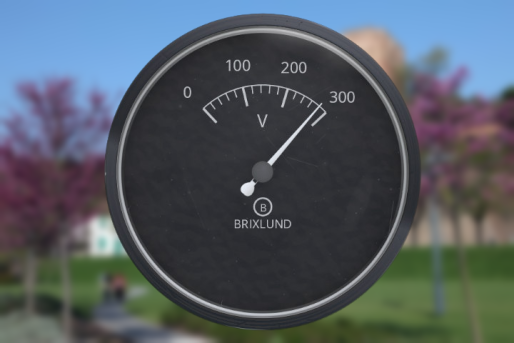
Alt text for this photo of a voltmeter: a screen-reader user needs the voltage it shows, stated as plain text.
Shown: 280 V
